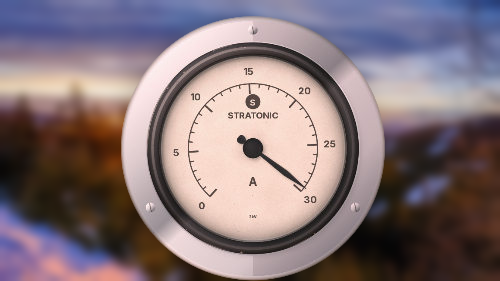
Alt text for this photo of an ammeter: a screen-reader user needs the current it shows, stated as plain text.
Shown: 29.5 A
